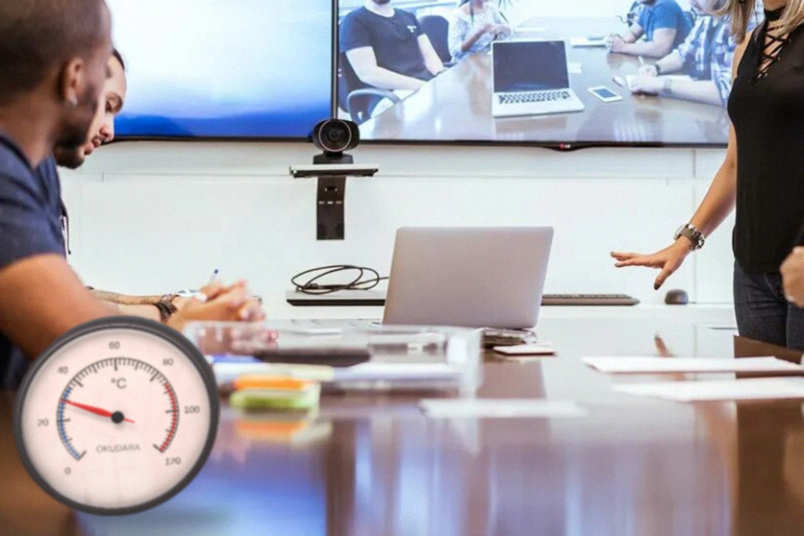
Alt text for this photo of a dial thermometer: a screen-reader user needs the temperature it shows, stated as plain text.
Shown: 30 °C
